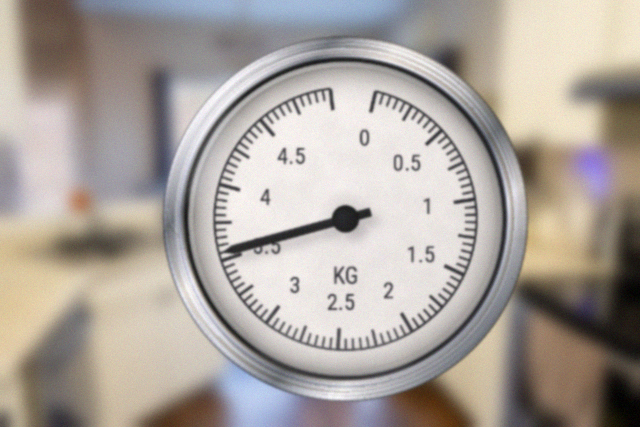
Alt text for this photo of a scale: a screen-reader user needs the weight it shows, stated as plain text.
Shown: 3.55 kg
